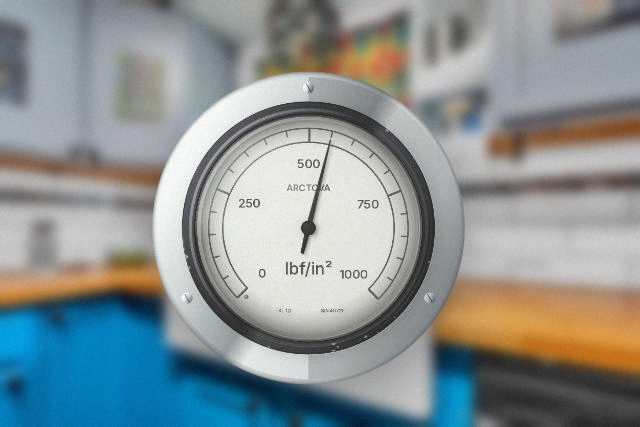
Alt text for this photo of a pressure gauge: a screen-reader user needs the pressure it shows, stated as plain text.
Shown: 550 psi
